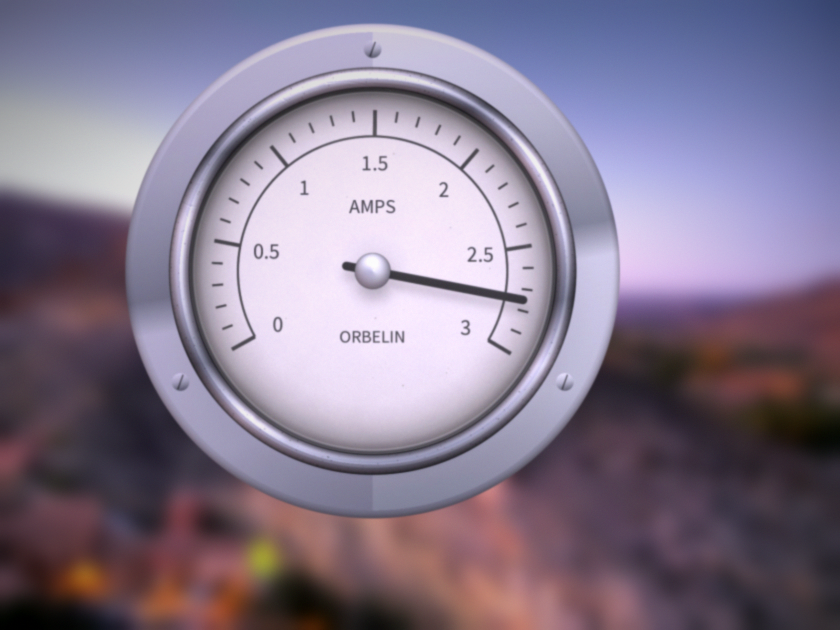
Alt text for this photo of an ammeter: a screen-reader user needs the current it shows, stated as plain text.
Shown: 2.75 A
